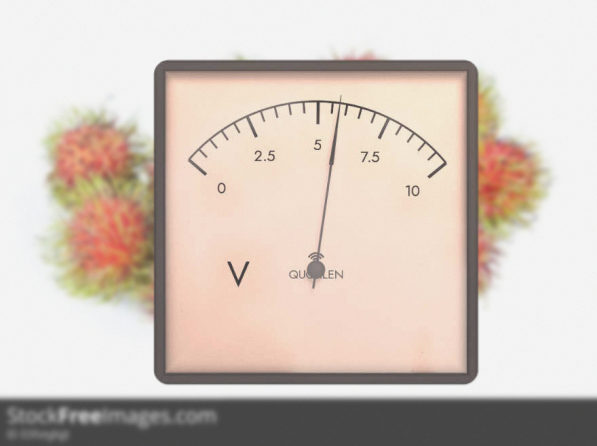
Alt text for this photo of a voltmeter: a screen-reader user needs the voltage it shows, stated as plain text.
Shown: 5.75 V
